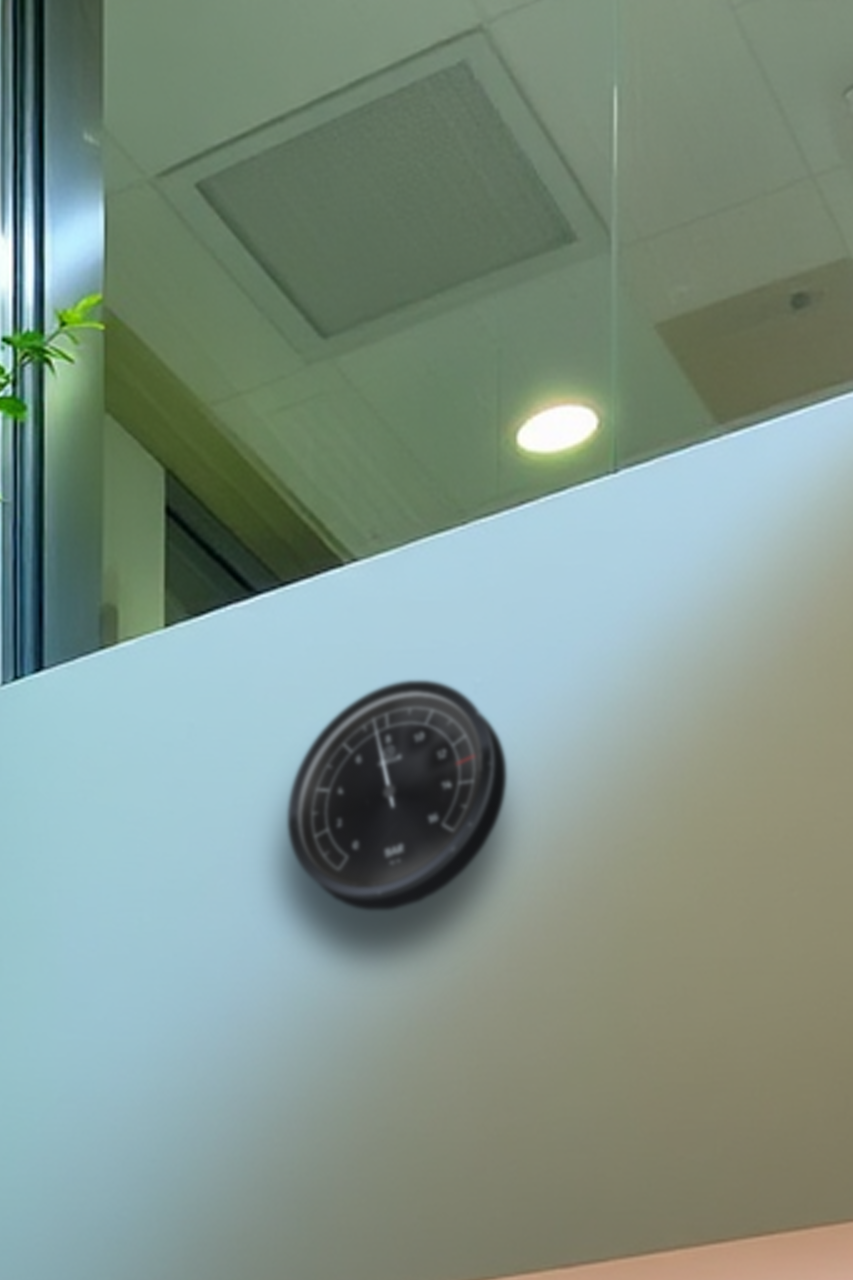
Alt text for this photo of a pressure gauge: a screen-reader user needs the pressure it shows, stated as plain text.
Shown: 7.5 bar
